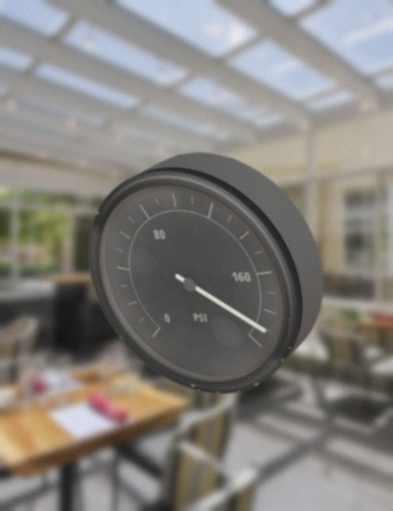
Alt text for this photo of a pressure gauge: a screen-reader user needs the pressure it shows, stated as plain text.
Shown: 190 psi
